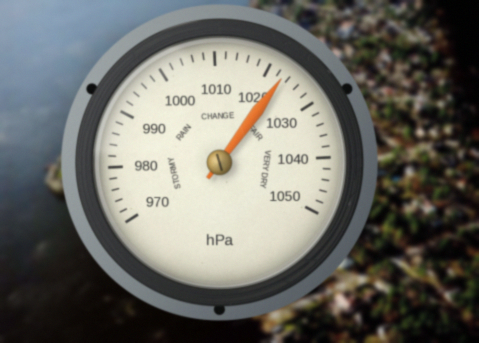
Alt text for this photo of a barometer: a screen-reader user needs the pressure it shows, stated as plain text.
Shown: 1023 hPa
